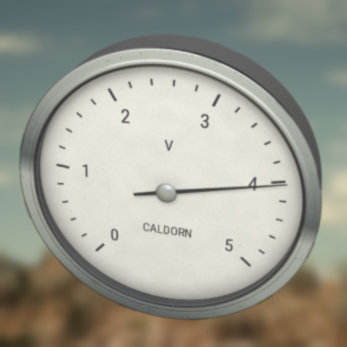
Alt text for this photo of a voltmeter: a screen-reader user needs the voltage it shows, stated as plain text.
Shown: 4 V
